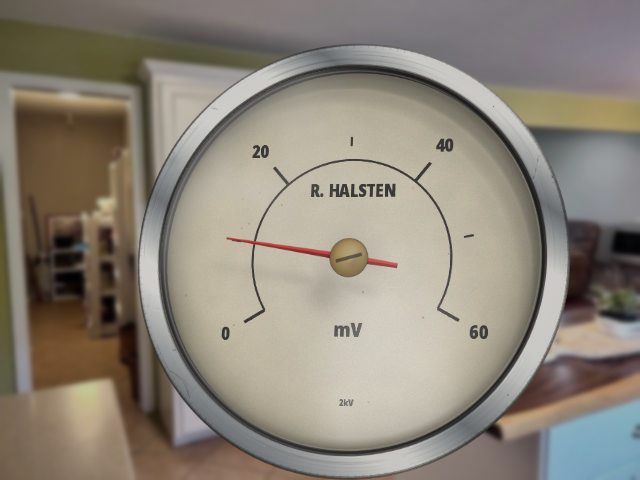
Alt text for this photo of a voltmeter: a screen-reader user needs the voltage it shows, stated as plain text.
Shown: 10 mV
